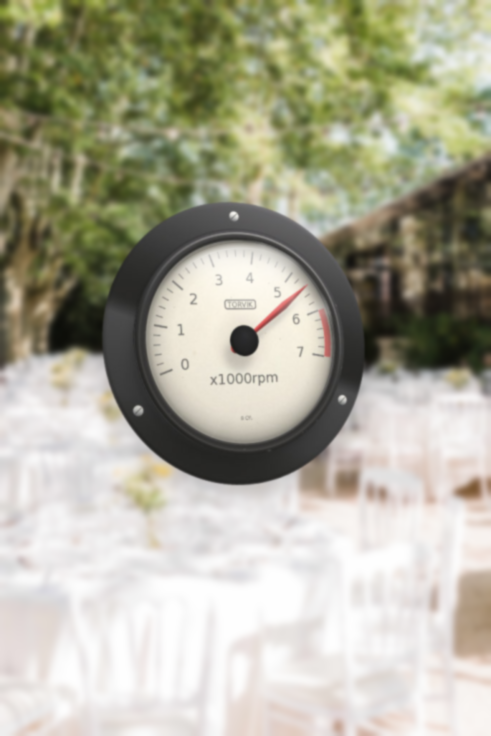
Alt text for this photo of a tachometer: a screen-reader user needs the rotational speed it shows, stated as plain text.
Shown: 5400 rpm
